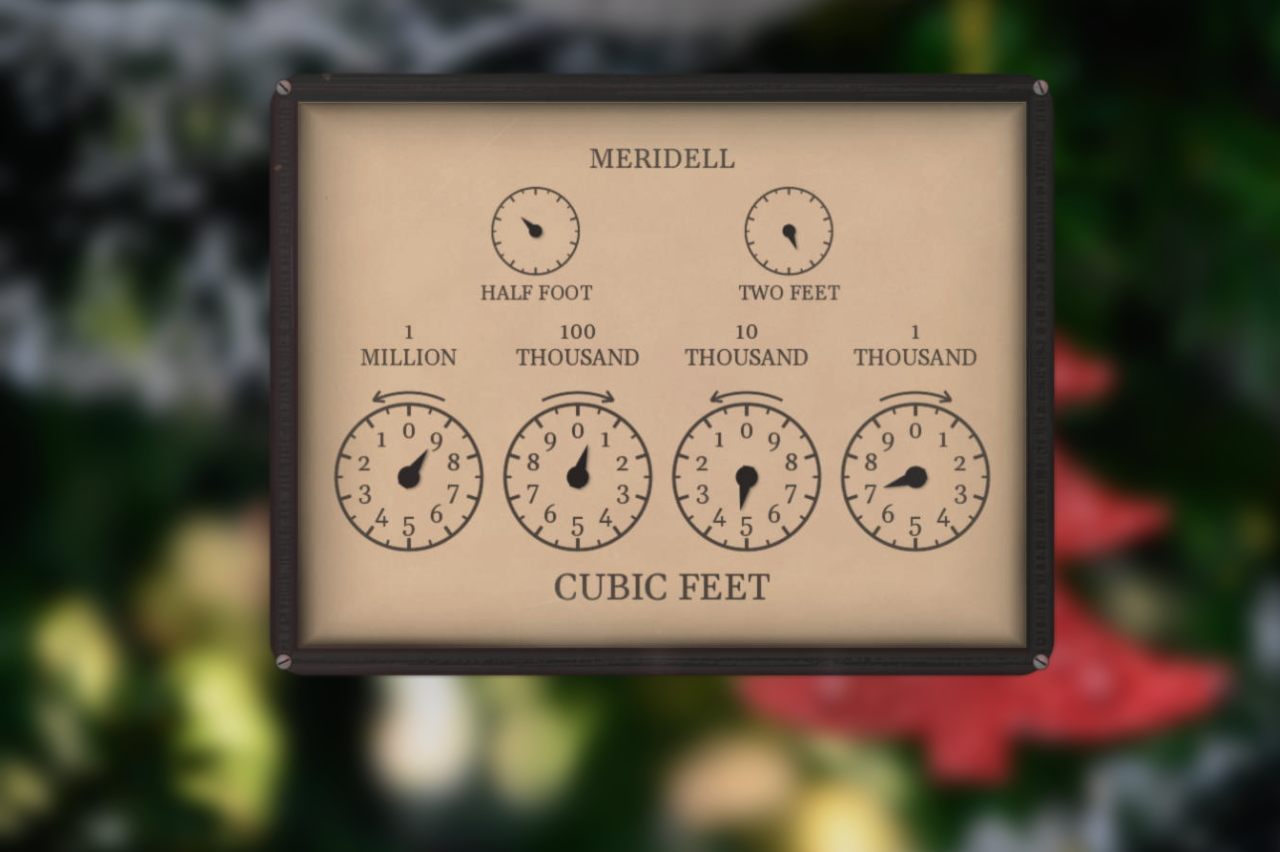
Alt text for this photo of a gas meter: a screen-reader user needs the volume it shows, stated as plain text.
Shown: 904700 ft³
